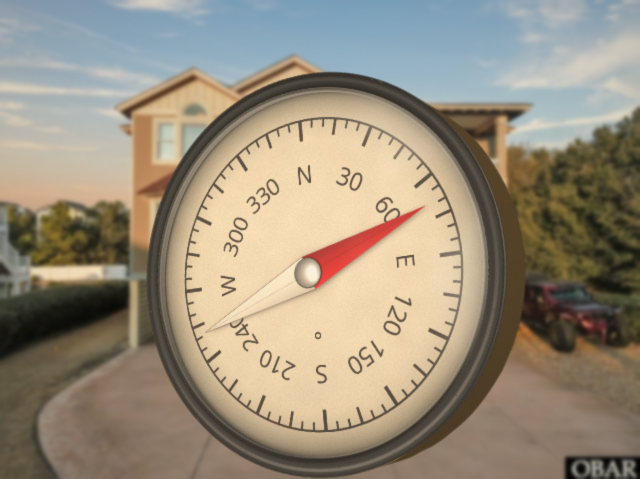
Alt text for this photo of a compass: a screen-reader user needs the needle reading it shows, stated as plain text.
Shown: 70 °
